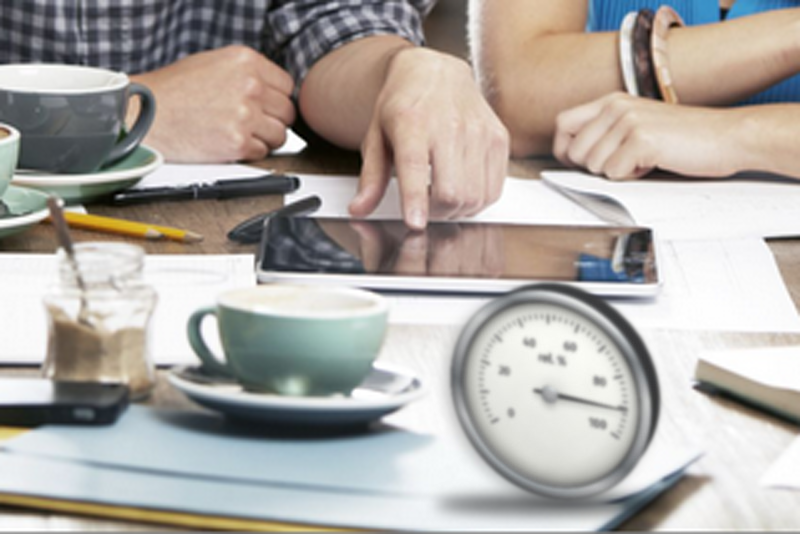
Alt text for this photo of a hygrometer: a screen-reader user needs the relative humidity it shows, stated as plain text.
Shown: 90 %
